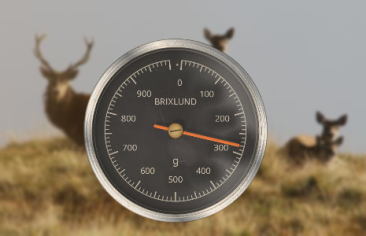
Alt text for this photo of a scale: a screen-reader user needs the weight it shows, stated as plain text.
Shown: 280 g
